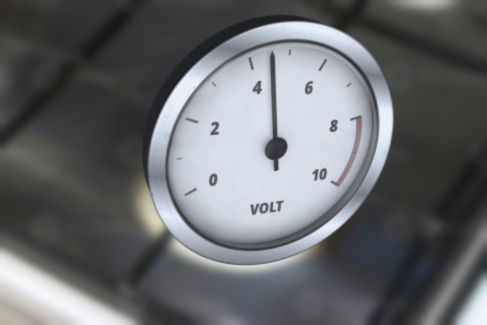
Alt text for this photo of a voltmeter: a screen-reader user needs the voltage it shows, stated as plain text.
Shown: 4.5 V
